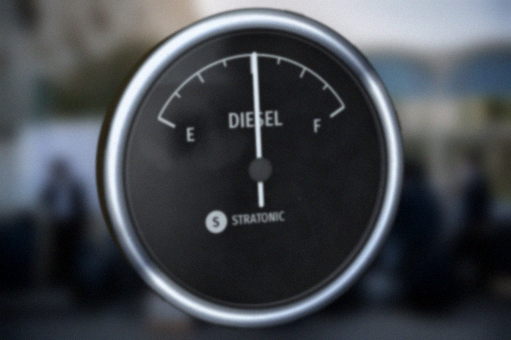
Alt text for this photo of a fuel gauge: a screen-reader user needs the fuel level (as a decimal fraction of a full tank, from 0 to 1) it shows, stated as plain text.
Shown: 0.5
